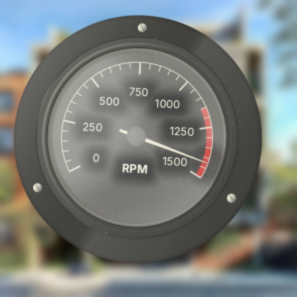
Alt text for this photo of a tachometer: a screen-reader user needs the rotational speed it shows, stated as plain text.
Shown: 1425 rpm
